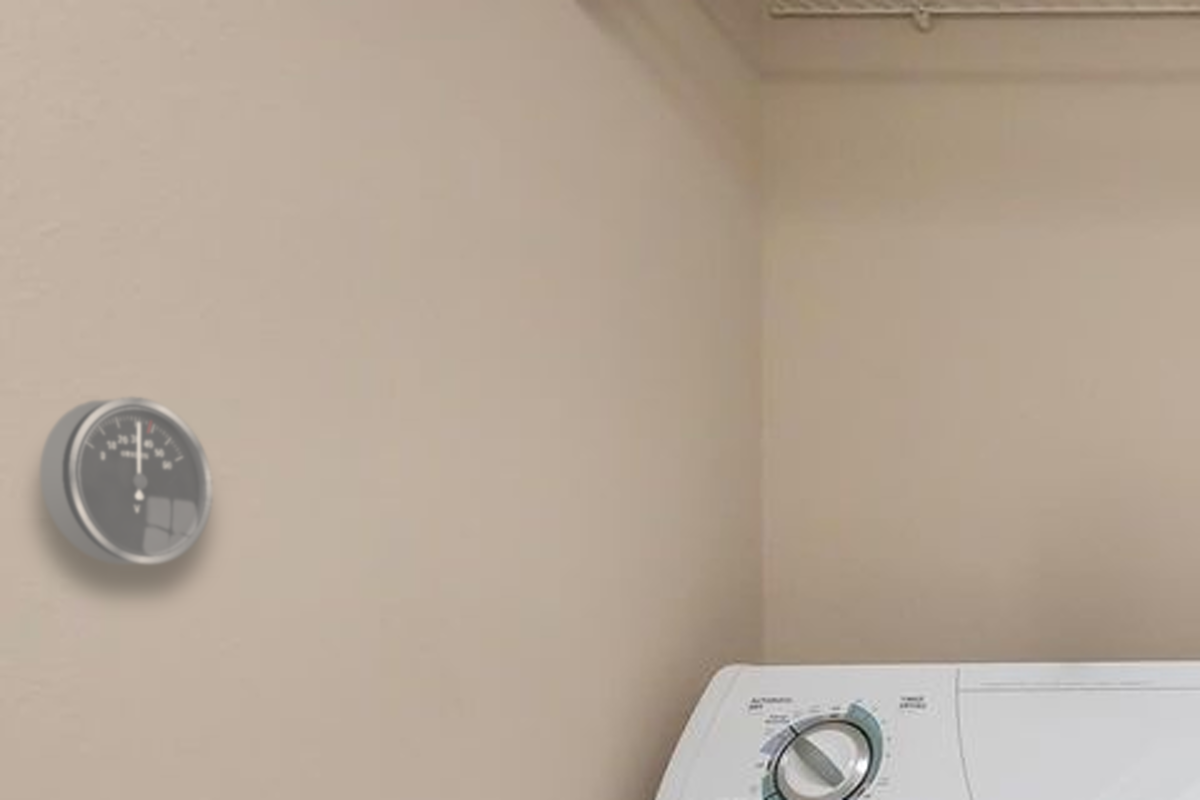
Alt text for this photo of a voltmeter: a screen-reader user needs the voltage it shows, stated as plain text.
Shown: 30 V
